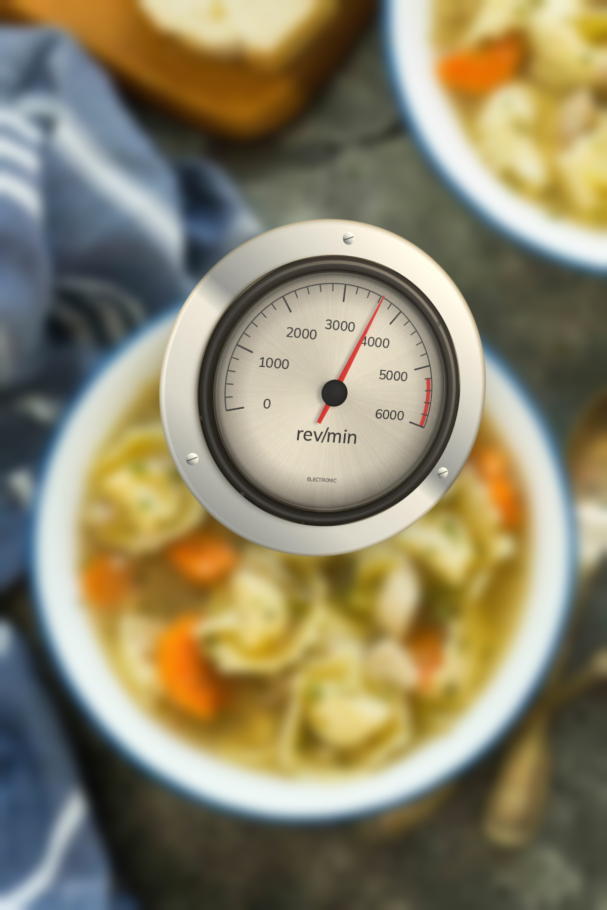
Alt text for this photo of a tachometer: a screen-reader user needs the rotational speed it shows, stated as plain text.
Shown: 3600 rpm
